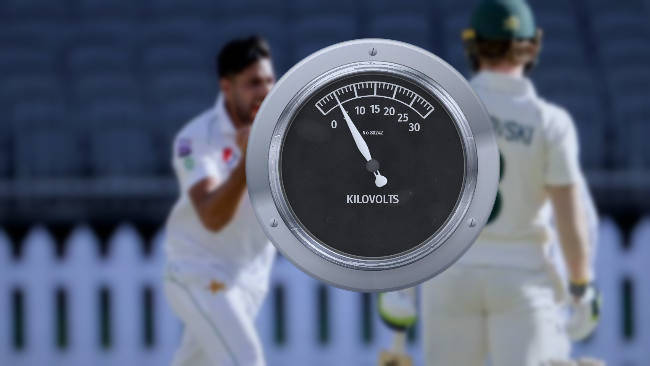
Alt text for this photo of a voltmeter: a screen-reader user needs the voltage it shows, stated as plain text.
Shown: 5 kV
